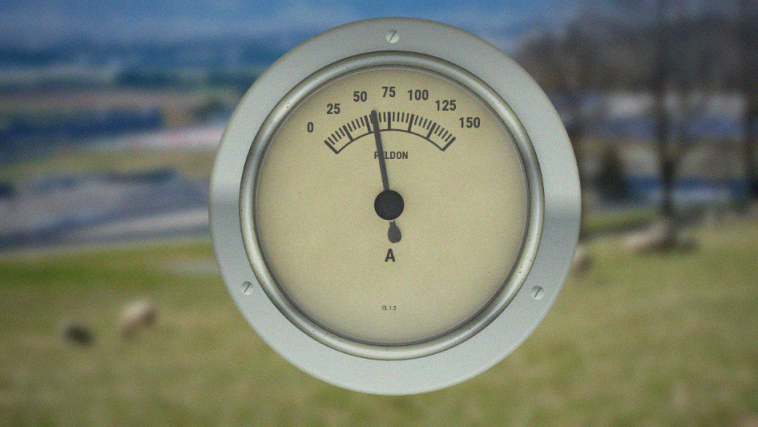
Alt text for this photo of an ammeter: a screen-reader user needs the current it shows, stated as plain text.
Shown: 60 A
